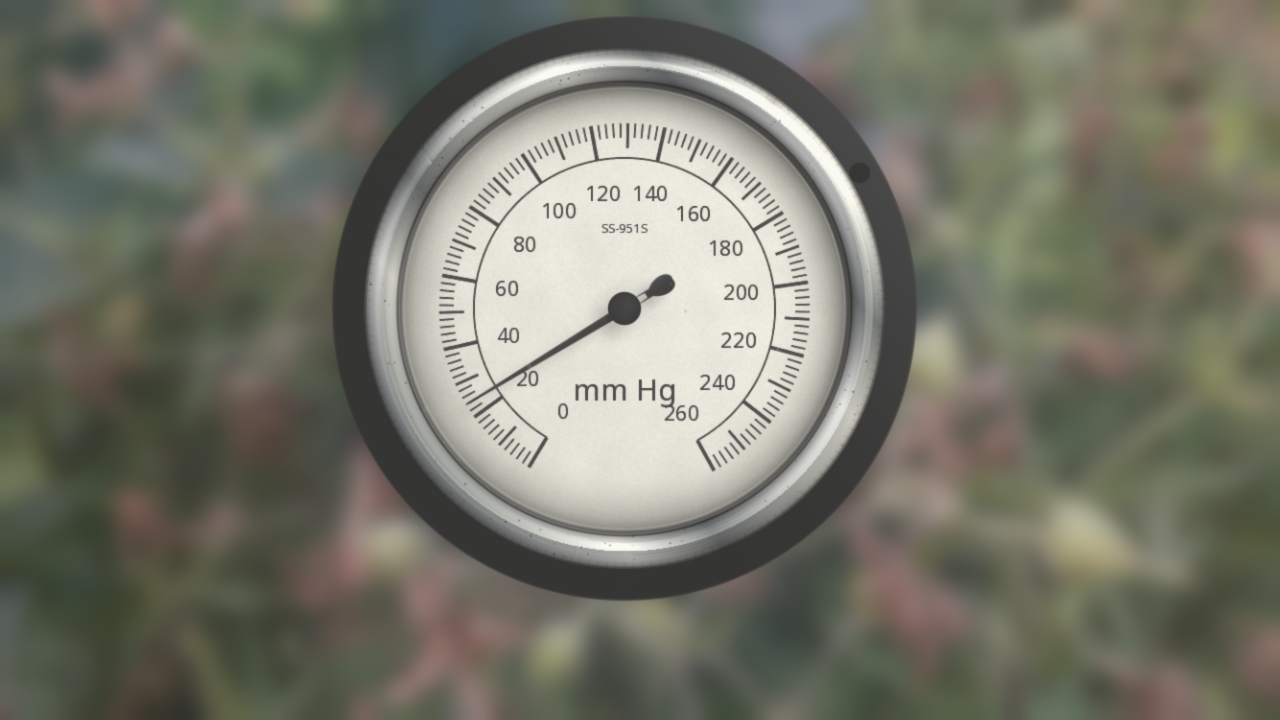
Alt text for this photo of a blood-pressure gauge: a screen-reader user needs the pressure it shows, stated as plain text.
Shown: 24 mmHg
